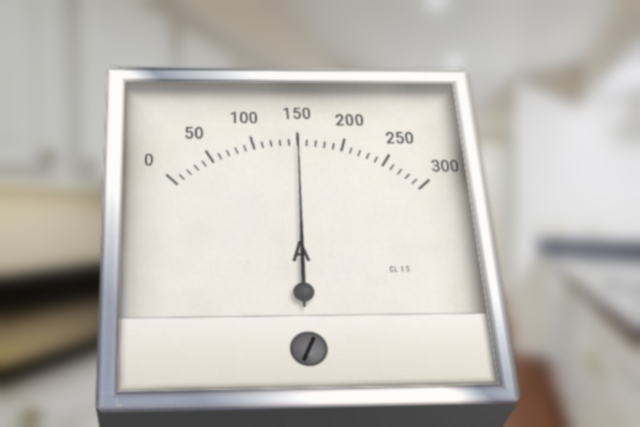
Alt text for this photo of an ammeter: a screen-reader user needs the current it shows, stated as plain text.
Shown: 150 A
